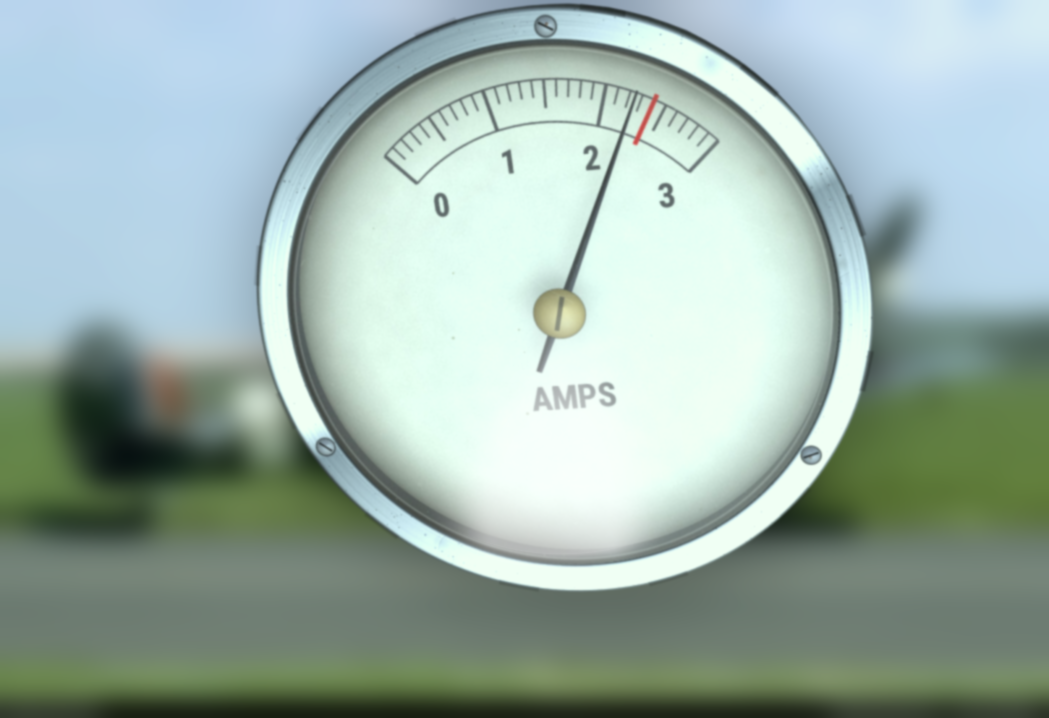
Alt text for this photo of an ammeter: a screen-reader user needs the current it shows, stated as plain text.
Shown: 2.25 A
